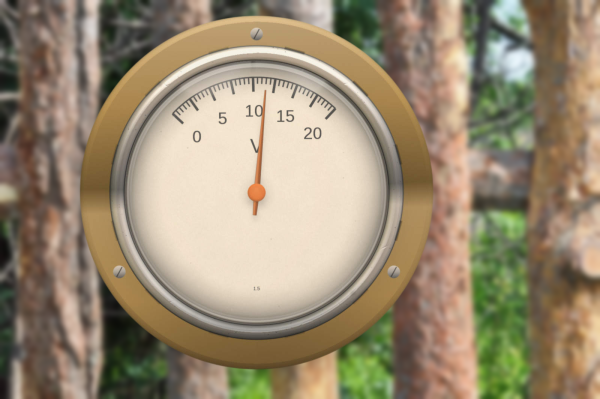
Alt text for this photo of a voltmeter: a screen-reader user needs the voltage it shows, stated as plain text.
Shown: 11.5 V
